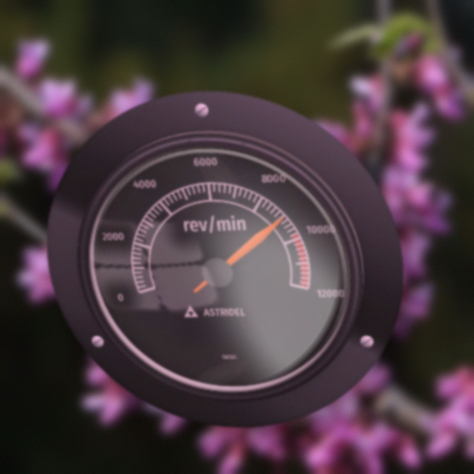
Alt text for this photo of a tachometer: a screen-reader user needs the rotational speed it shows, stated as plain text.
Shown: 9000 rpm
